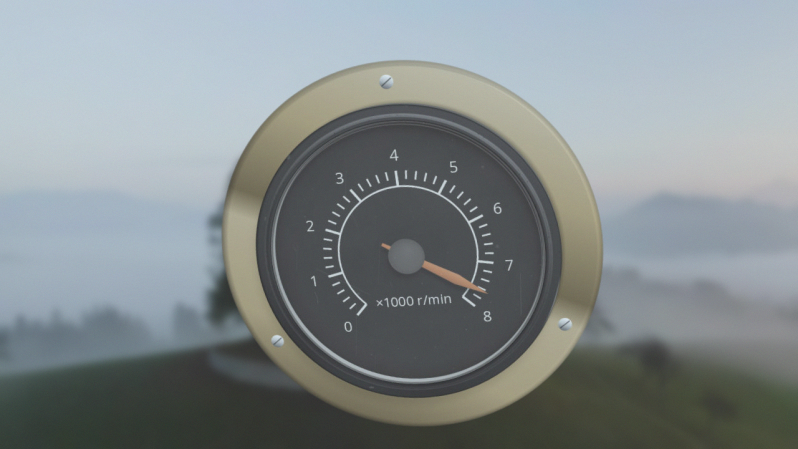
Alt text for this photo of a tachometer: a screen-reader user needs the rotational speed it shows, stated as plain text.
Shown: 7600 rpm
